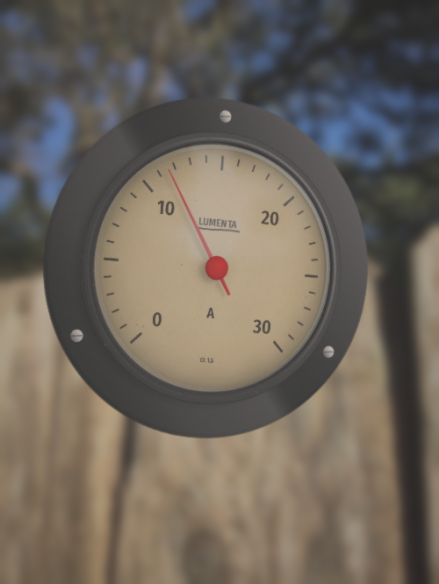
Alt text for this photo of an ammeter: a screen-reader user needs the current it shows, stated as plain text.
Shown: 11.5 A
